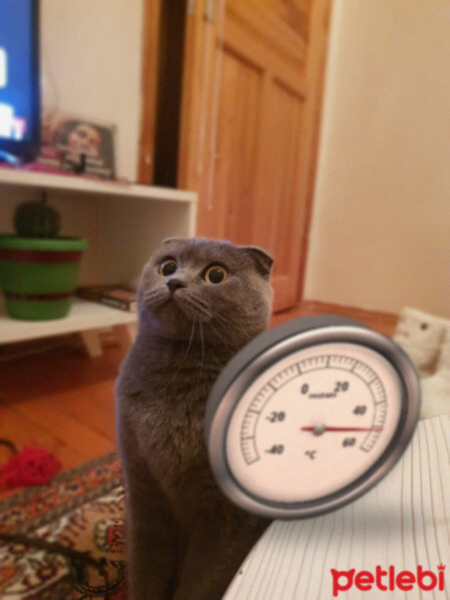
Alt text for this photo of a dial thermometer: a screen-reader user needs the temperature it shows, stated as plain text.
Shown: 50 °C
